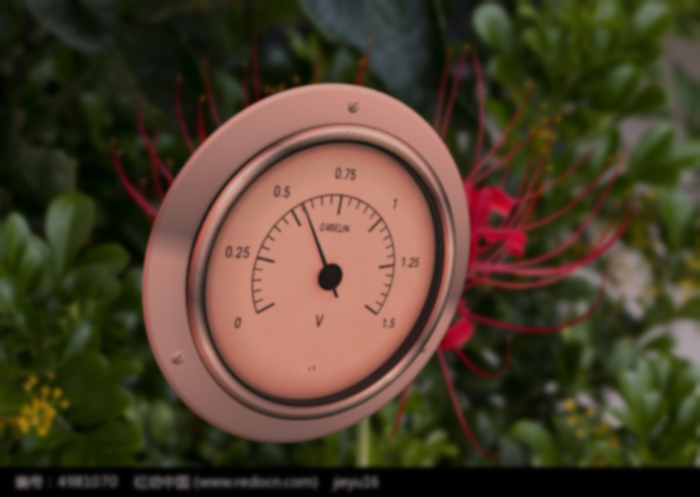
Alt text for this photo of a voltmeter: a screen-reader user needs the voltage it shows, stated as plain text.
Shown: 0.55 V
